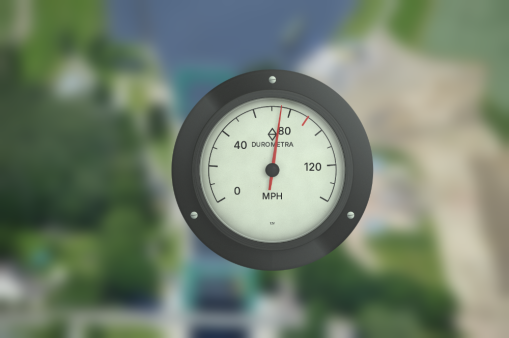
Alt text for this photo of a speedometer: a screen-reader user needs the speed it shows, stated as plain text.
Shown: 75 mph
